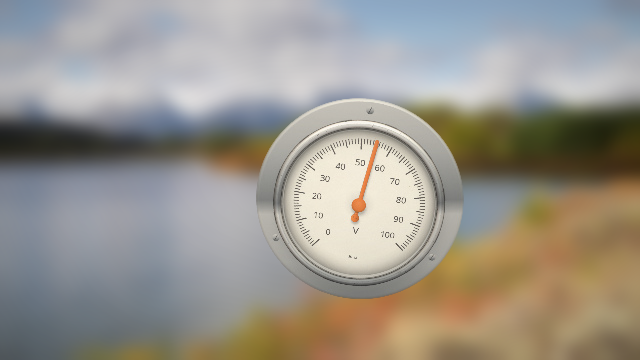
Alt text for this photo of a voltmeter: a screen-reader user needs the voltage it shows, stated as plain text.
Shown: 55 V
